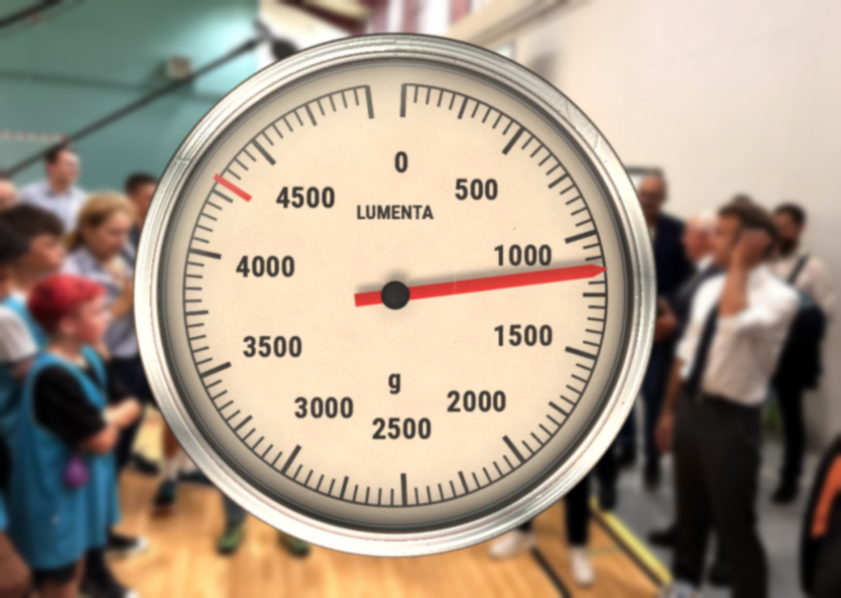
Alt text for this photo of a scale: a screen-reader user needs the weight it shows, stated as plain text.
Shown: 1150 g
